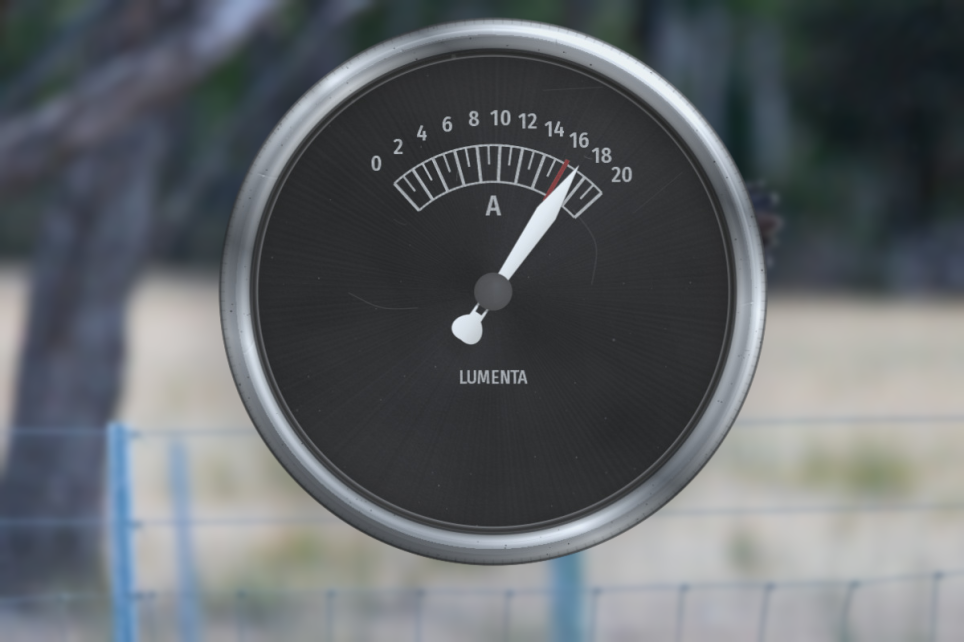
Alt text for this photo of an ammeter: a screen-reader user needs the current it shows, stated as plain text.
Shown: 17 A
